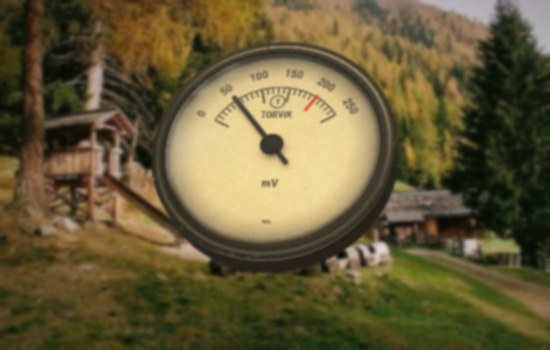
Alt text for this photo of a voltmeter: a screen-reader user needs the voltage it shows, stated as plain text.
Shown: 50 mV
